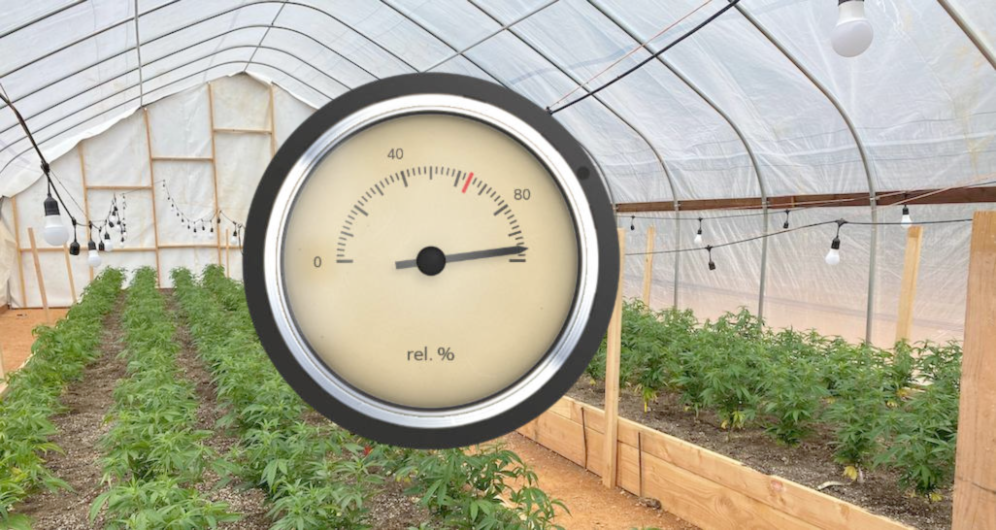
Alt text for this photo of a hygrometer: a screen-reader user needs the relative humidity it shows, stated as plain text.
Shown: 96 %
